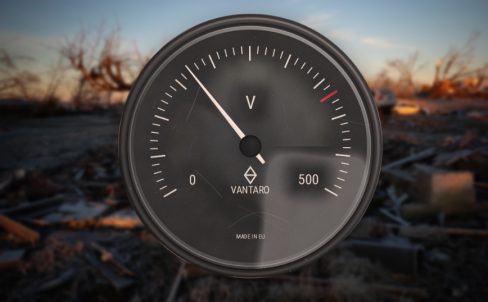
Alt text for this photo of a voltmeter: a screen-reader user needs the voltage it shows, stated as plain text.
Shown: 170 V
